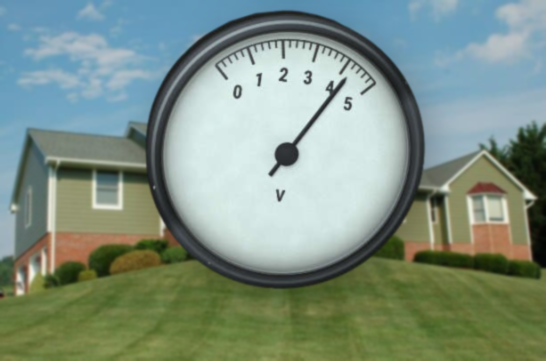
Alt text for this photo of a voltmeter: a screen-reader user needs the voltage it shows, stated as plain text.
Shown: 4.2 V
